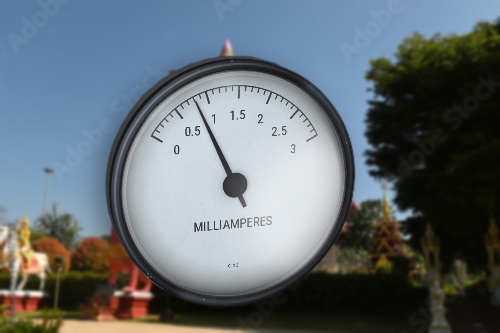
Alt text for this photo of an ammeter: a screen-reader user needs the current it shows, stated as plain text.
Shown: 0.8 mA
